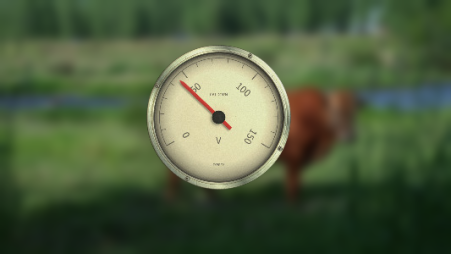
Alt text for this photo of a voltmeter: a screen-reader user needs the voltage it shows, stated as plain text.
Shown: 45 V
